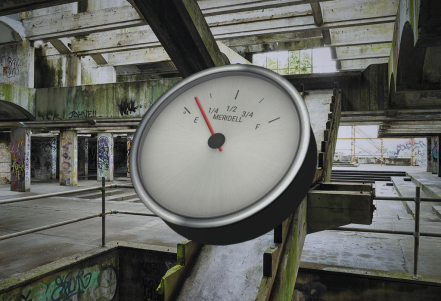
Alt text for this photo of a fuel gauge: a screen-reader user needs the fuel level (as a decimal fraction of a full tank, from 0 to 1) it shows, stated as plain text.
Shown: 0.125
